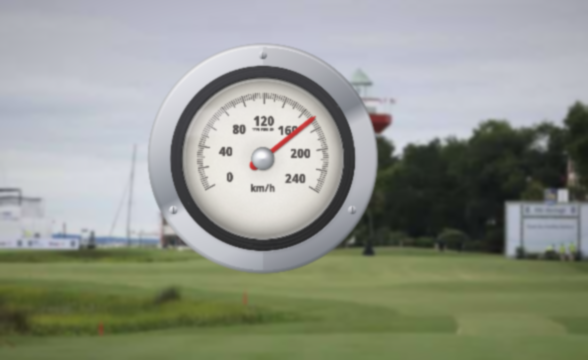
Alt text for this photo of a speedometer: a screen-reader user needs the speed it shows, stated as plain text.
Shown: 170 km/h
